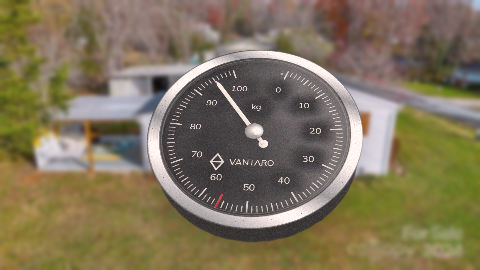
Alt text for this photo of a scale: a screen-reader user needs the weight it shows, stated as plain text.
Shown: 95 kg
